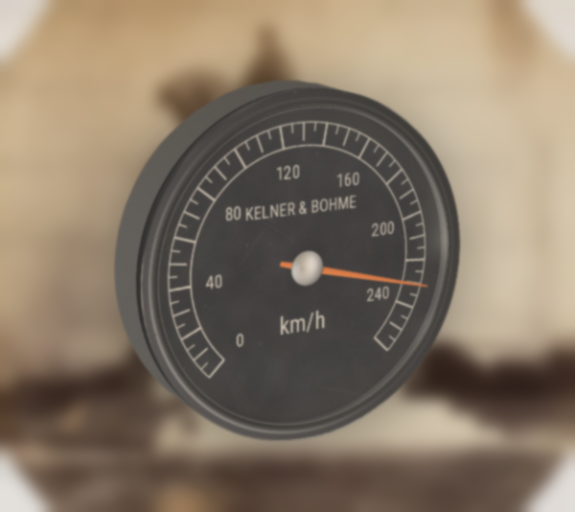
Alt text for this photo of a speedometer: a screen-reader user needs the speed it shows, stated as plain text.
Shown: 230 km/h
